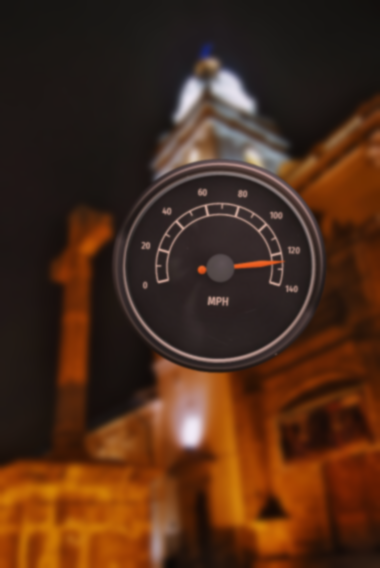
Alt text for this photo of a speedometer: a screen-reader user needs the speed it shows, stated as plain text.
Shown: 125 mph
